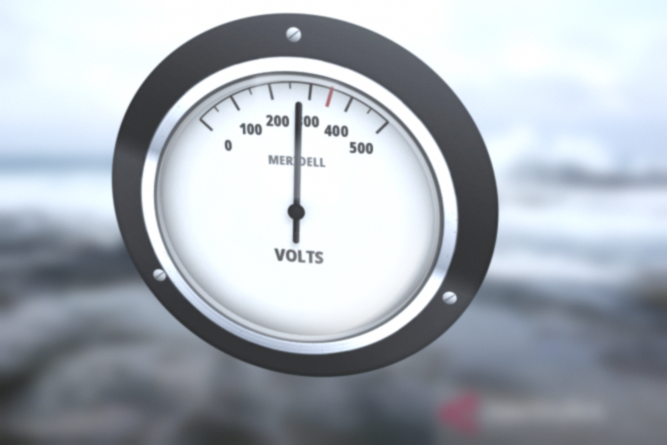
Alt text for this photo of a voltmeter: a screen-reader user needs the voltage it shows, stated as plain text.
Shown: 275 V
